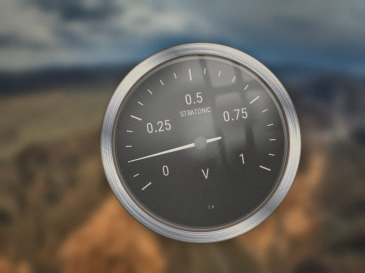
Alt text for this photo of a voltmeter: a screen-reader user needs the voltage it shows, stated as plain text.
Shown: 0.1 V
